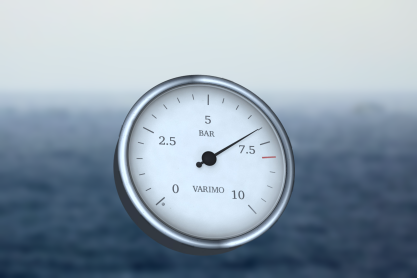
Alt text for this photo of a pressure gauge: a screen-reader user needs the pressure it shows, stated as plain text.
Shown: 7 bar
